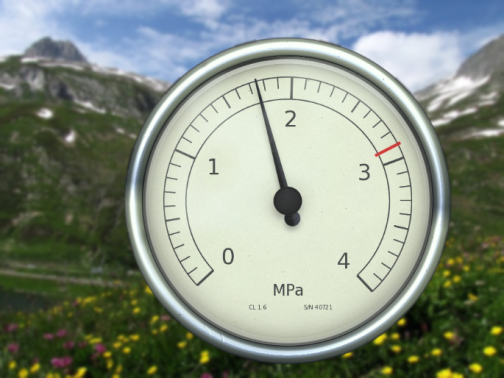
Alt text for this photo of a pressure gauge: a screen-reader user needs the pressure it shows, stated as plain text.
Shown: 1.75 MPa
